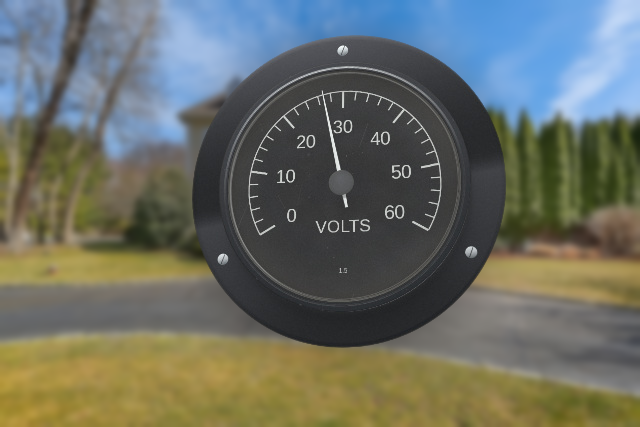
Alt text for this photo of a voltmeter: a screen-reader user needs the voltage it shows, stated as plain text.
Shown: 27 V
